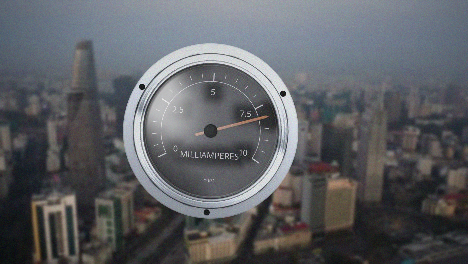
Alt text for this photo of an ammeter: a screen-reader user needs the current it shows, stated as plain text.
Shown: 8 mA
